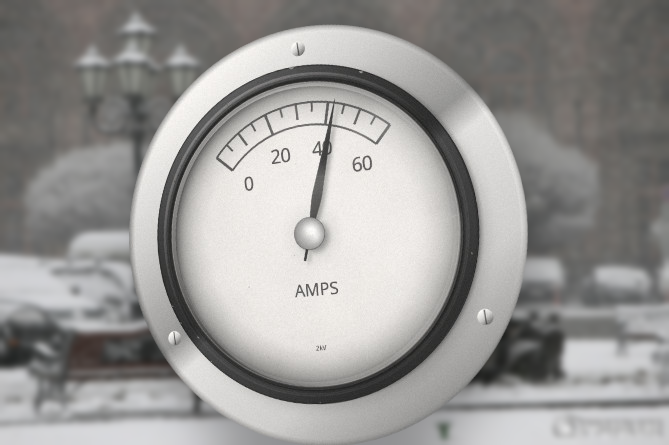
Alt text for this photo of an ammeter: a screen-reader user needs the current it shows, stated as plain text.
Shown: 42.5 A
